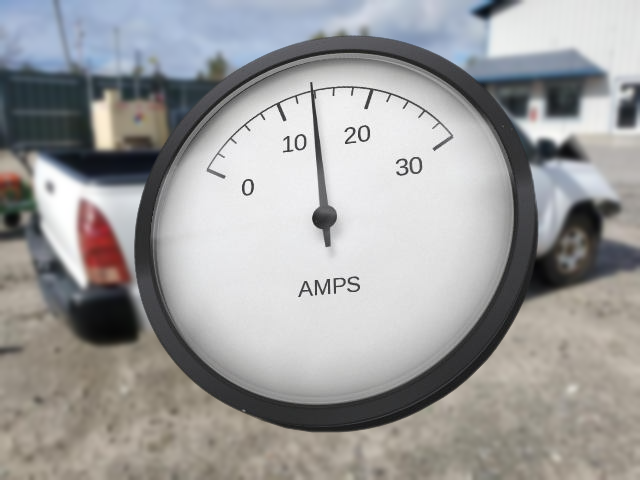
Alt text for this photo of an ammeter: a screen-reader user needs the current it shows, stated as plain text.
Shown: 14 A
